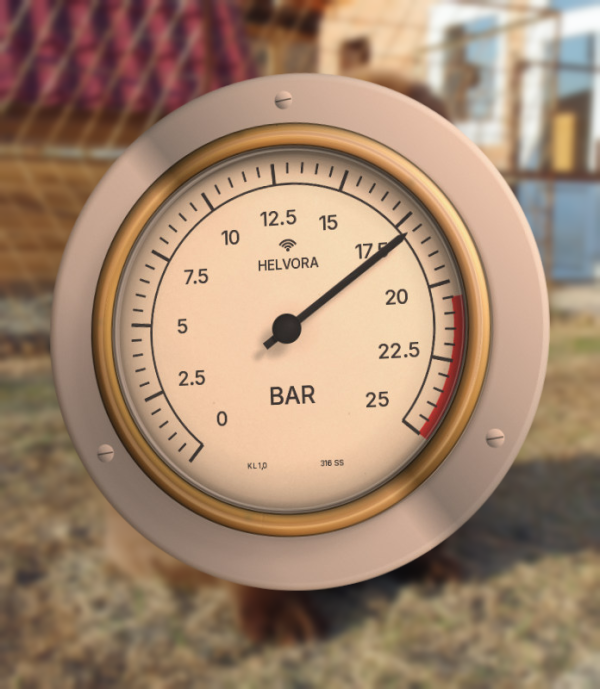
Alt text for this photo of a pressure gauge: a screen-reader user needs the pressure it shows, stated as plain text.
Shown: 18 bar
